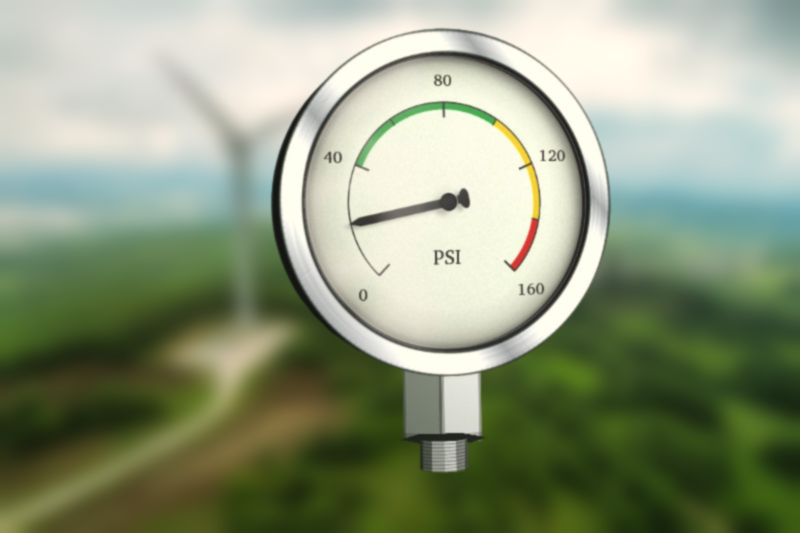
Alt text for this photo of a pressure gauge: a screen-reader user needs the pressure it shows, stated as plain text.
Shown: 20 psi
